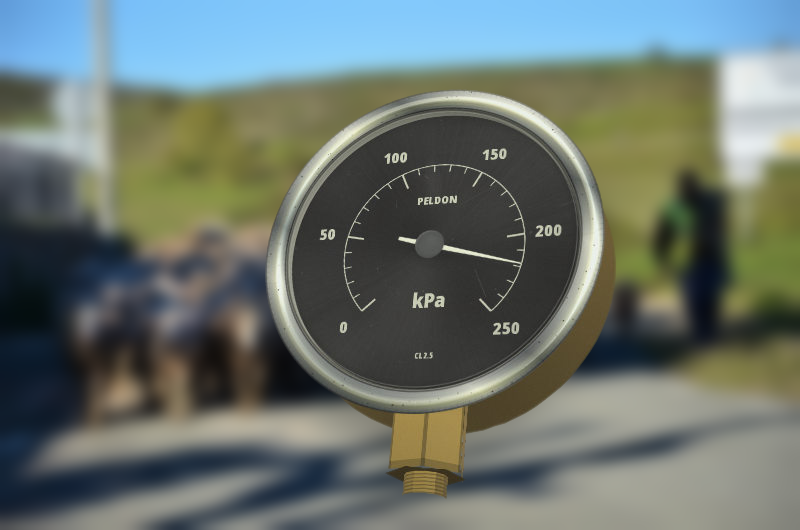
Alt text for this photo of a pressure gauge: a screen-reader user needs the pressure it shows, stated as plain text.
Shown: 220 kPa
